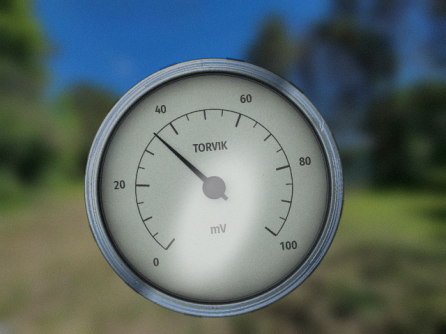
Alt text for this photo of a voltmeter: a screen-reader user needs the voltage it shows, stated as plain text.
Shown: 35 mV
